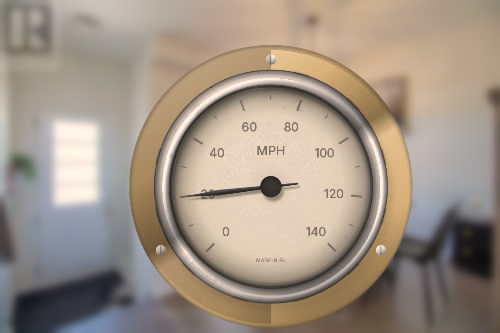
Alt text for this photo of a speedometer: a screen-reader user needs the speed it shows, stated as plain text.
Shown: 20 mph
